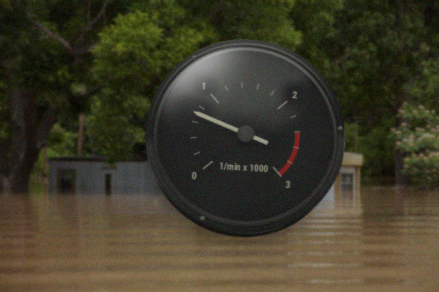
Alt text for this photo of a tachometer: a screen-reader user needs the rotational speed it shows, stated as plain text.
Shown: 700 rpm
